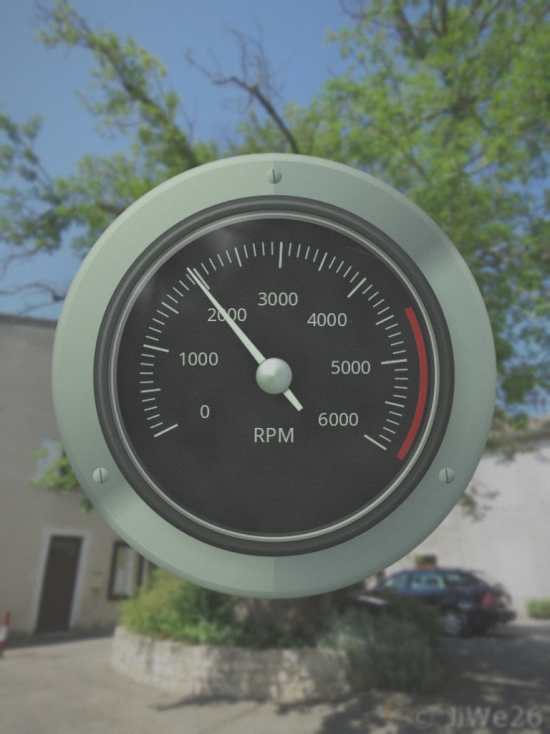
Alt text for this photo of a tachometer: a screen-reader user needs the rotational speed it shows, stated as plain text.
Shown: 1950 rpm
